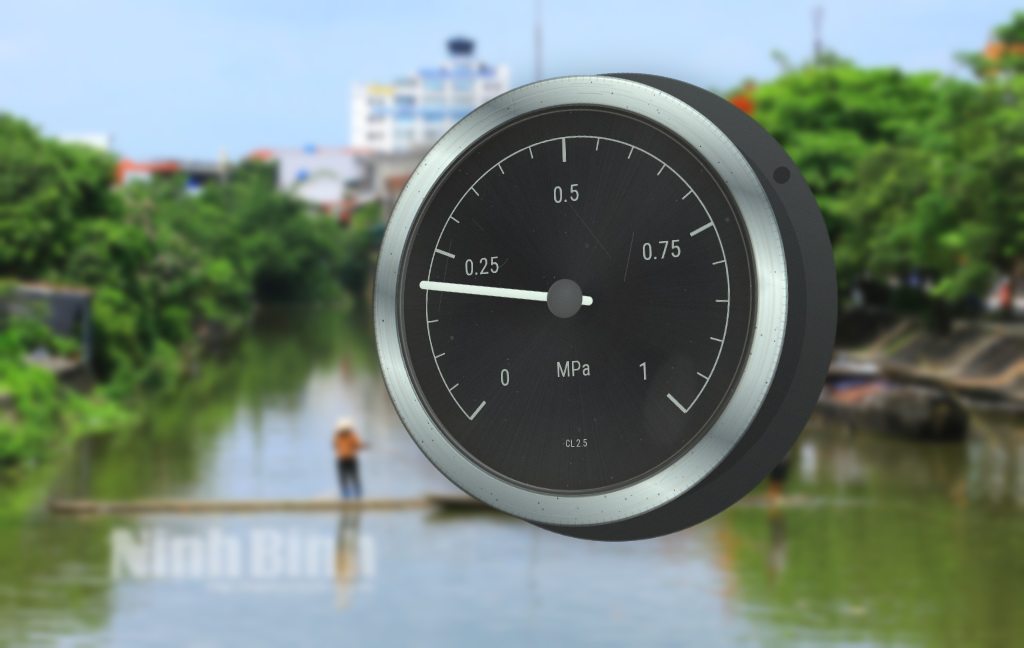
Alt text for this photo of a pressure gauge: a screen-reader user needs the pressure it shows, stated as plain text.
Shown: 0.2 MPa
